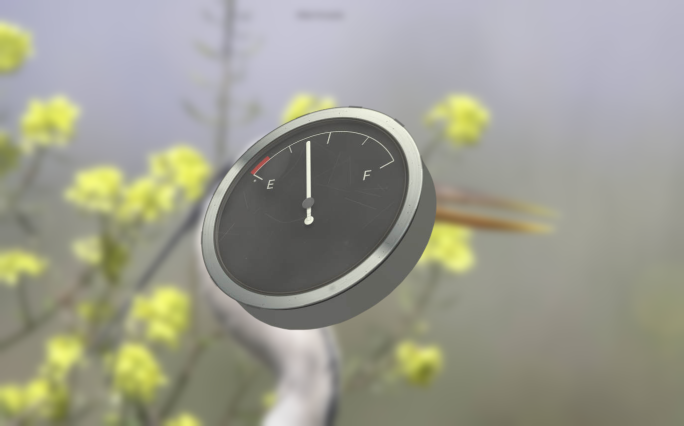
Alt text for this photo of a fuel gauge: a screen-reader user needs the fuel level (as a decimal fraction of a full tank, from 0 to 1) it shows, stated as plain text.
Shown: 0.375
